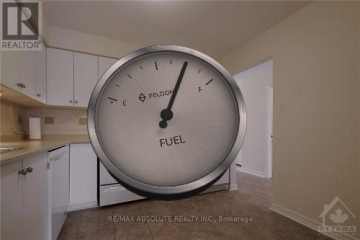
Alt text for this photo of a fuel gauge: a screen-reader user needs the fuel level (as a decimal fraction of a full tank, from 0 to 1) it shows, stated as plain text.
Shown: 0.75
